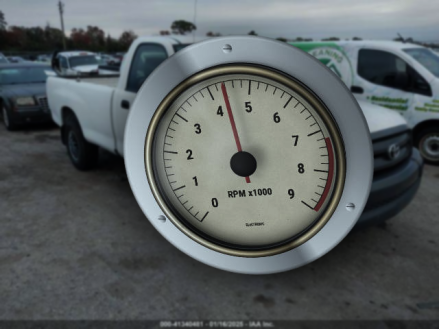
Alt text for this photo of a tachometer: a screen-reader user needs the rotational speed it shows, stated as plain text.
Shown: 4400 rpm
